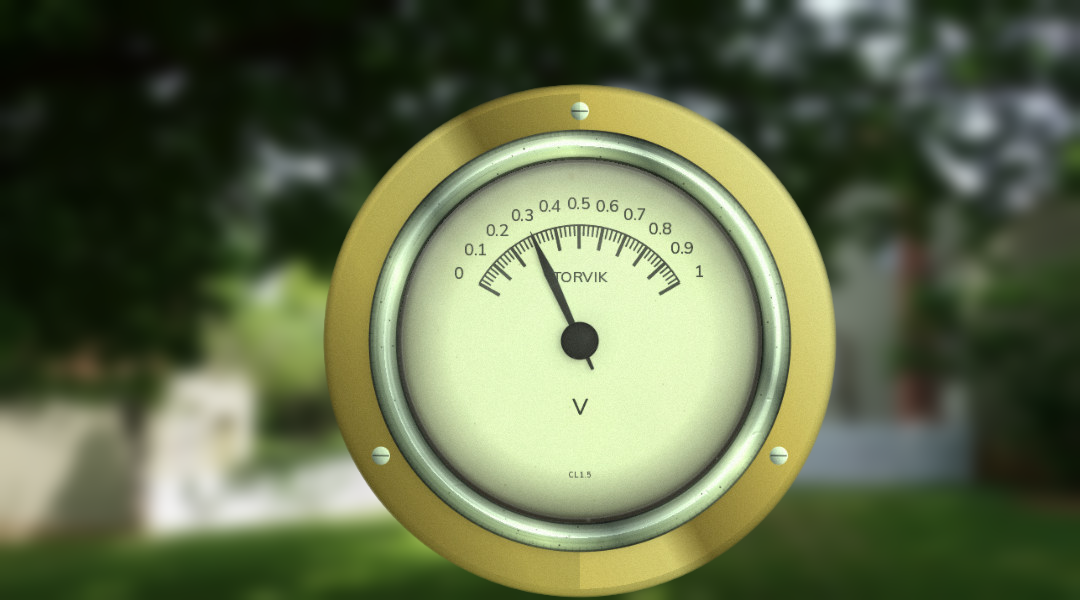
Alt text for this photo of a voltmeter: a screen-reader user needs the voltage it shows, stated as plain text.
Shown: 0.3 V
